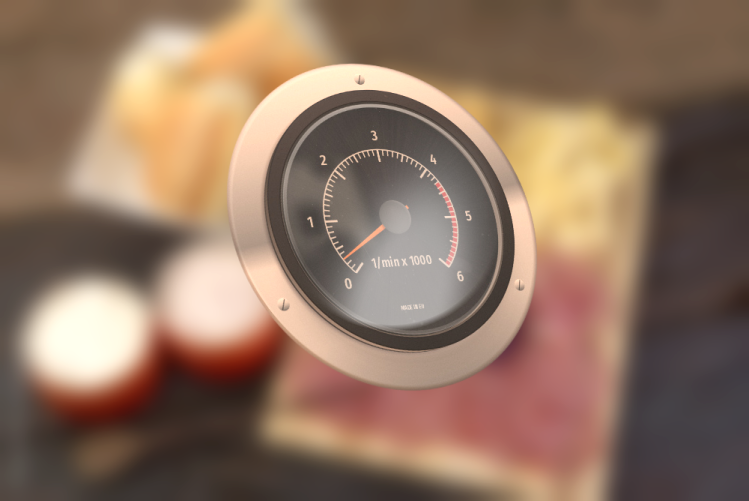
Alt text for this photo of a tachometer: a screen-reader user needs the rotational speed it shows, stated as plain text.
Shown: 300 rpm
